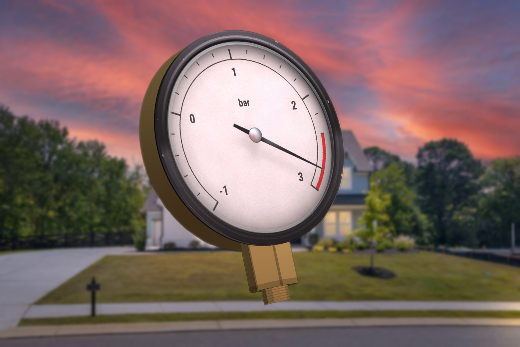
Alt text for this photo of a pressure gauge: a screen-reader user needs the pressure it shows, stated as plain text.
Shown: 2.8 bar
